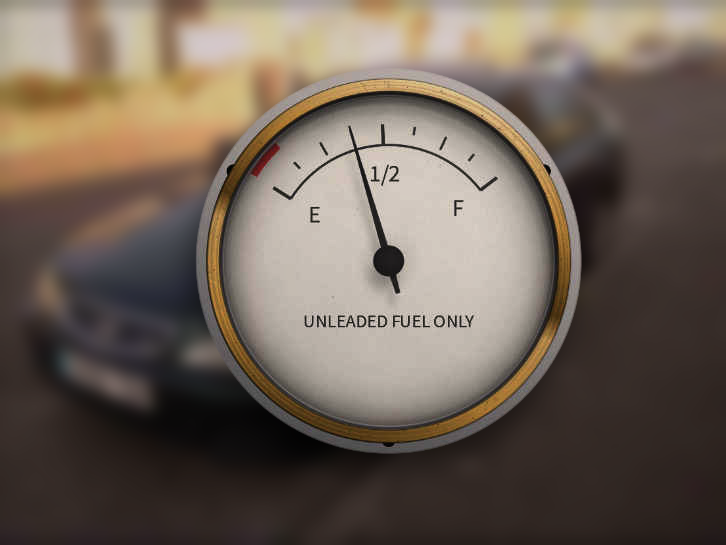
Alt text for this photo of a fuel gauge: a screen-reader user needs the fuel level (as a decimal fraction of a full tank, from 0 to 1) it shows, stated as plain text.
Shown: 0.375
